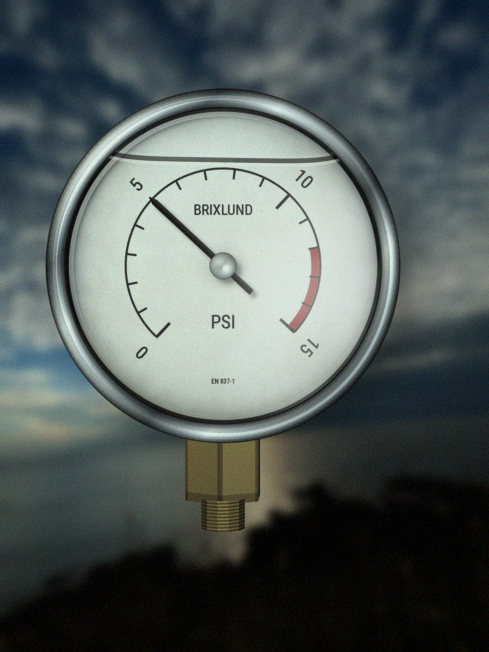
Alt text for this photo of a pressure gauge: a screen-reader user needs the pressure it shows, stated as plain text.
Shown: 5 psi
